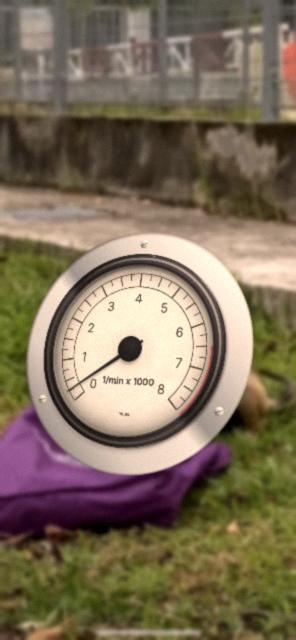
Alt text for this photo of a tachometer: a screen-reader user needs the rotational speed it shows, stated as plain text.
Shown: 250 rpm
